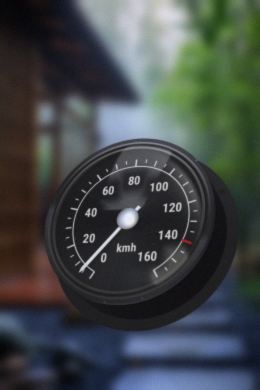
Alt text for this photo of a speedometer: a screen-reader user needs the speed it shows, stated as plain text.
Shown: 5 km/h
